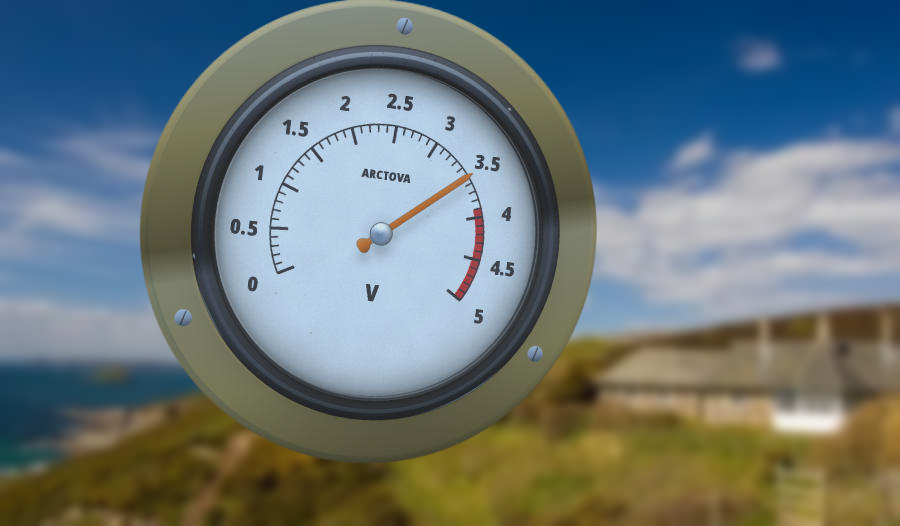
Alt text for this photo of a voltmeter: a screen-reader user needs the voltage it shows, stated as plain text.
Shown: 3.5 V
